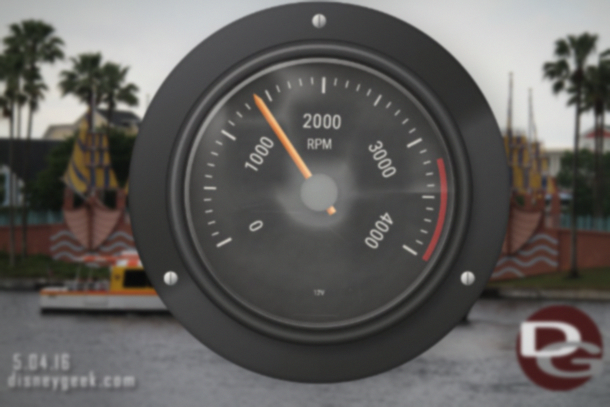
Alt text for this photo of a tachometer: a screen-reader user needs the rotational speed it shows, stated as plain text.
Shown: 1400 rpm
